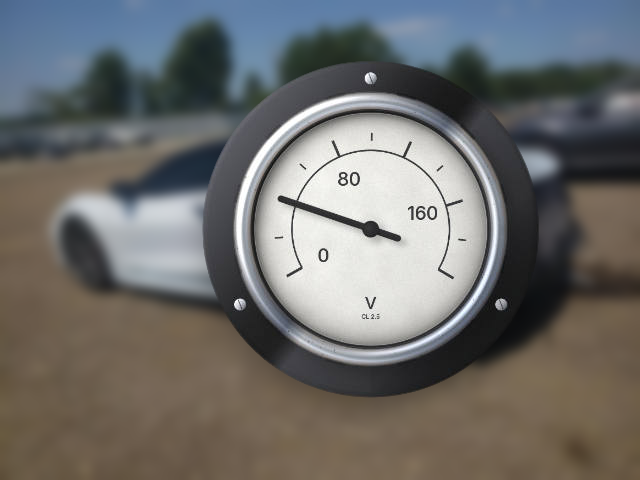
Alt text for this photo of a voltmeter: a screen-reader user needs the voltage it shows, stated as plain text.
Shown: 40 V
